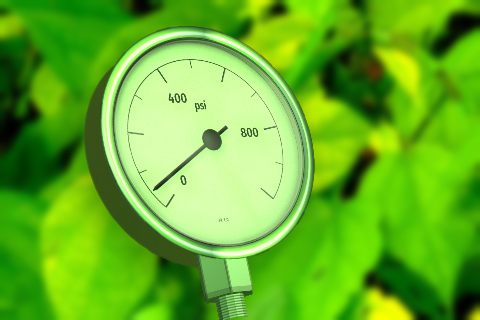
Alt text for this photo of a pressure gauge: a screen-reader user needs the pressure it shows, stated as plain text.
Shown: 50 psi
